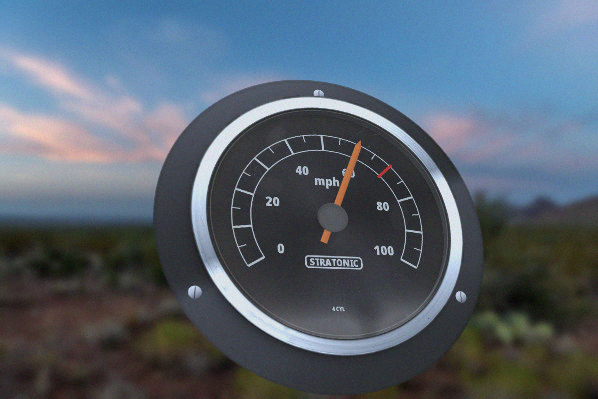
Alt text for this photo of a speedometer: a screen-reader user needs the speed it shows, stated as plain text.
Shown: 60 mph
